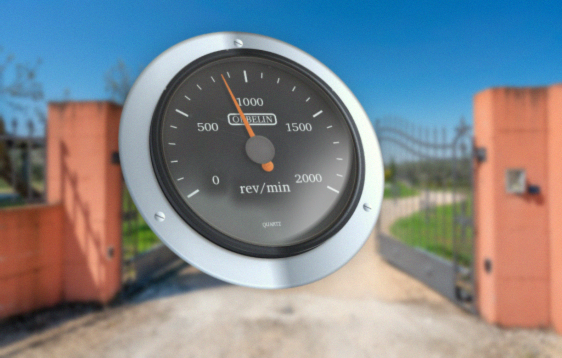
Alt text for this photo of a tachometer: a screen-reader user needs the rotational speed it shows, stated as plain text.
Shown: 850 rpm
